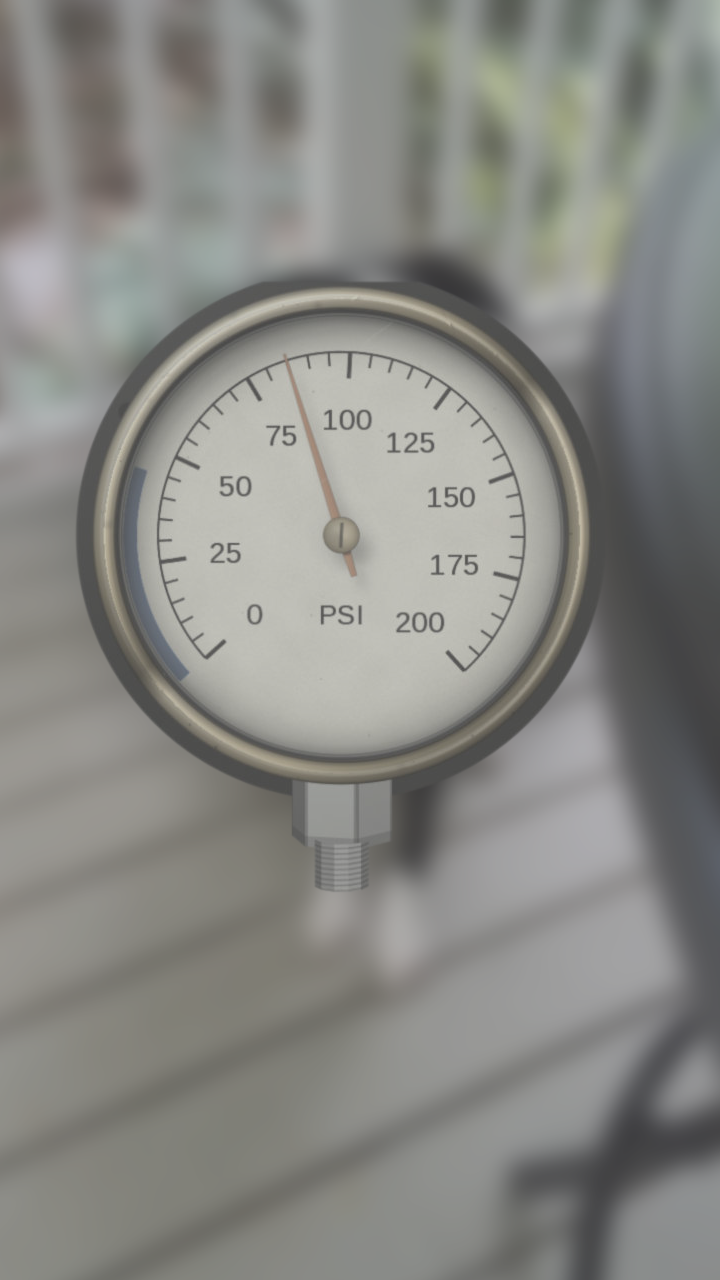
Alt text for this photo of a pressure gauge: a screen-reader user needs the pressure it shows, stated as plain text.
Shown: 85 psi
